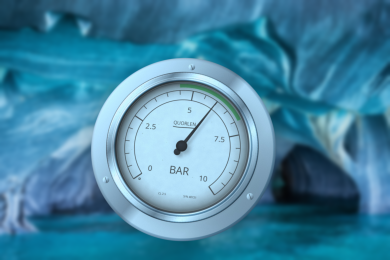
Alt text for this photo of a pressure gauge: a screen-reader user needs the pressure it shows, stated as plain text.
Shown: 6 bar
